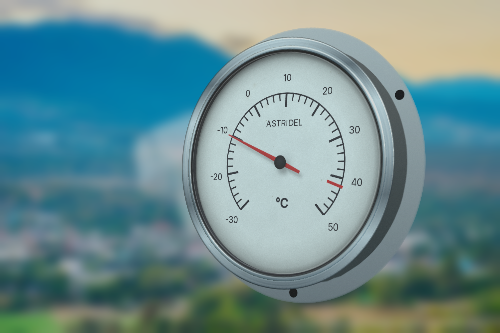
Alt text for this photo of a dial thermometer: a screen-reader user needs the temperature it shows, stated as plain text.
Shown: -10 °C
